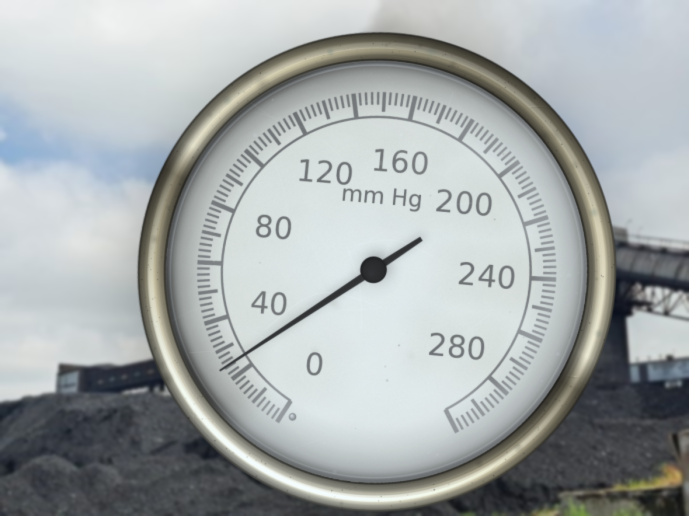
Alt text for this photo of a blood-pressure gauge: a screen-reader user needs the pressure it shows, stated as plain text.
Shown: 24 mmHg
